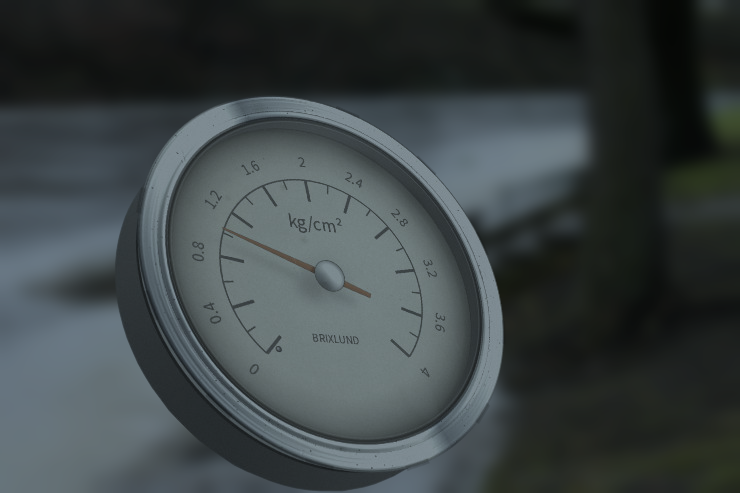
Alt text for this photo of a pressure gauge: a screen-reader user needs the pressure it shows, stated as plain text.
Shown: 1 kg/cm²
